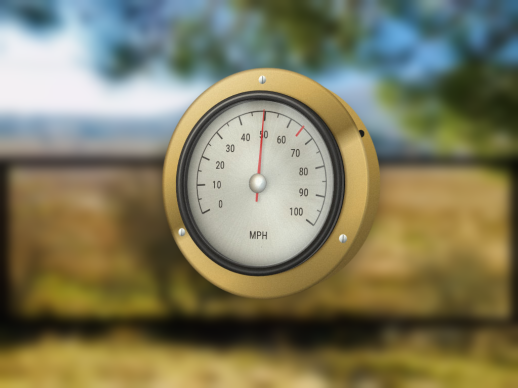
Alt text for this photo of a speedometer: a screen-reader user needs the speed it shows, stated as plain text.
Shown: 50 mph
